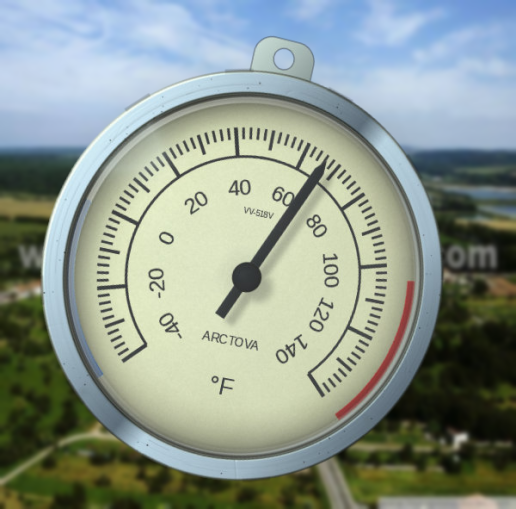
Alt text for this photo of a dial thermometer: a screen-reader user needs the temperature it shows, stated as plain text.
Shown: 66 °F
